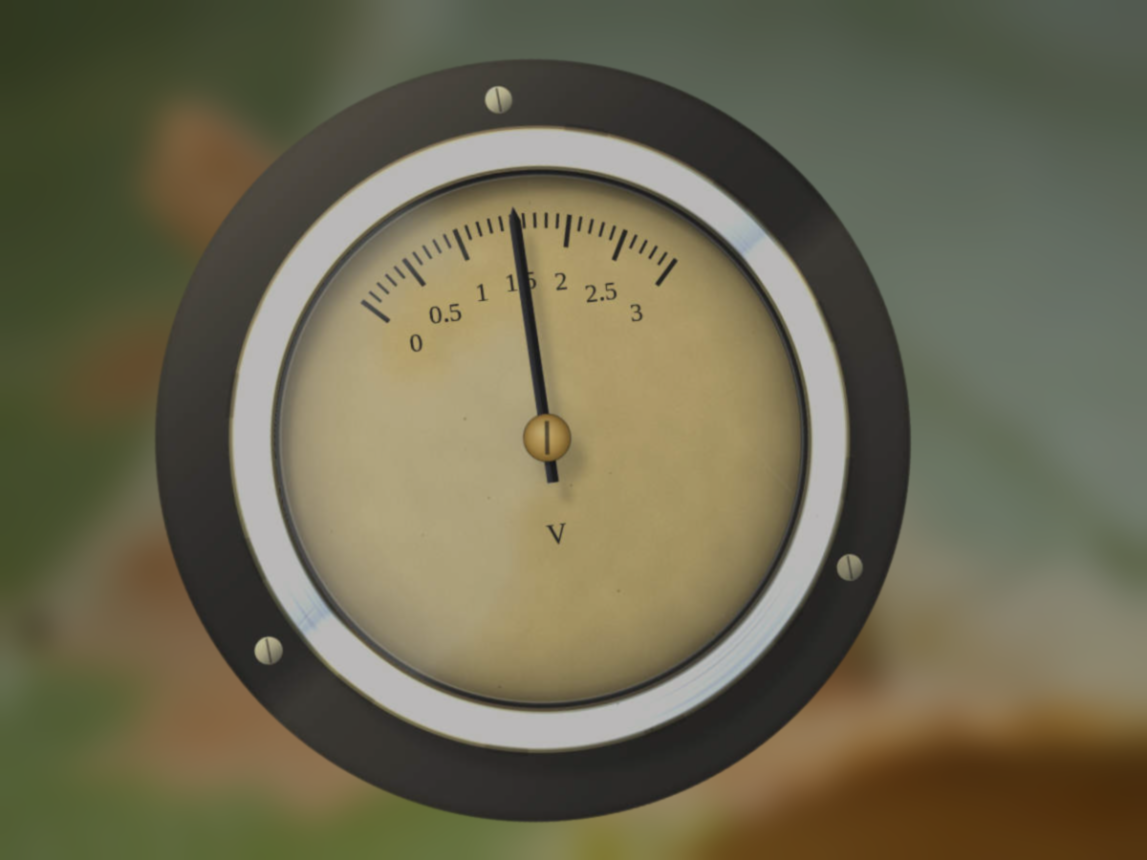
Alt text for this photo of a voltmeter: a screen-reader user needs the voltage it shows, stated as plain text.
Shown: 1.5 V
